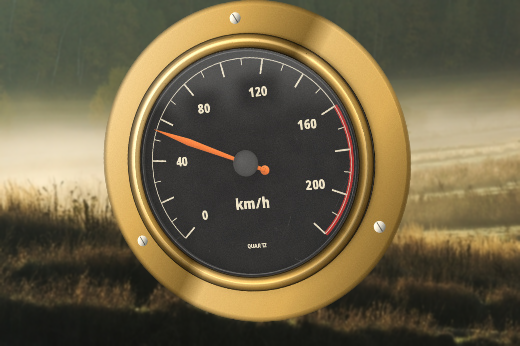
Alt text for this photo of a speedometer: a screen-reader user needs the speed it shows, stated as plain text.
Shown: 55 km/h
